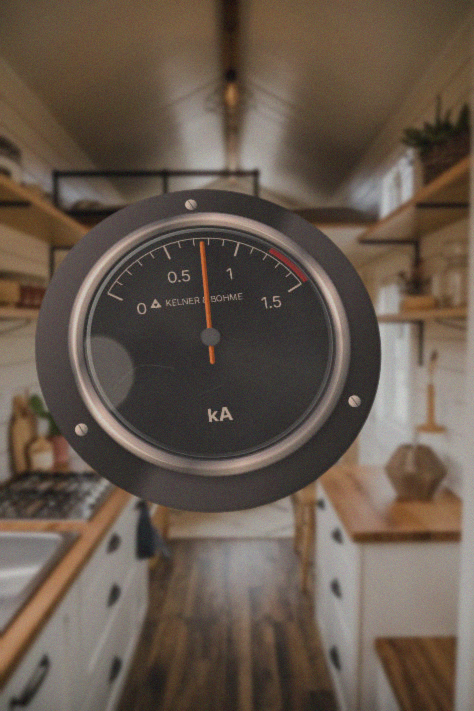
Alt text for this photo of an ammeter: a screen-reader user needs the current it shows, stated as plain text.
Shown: 0.75 kA
